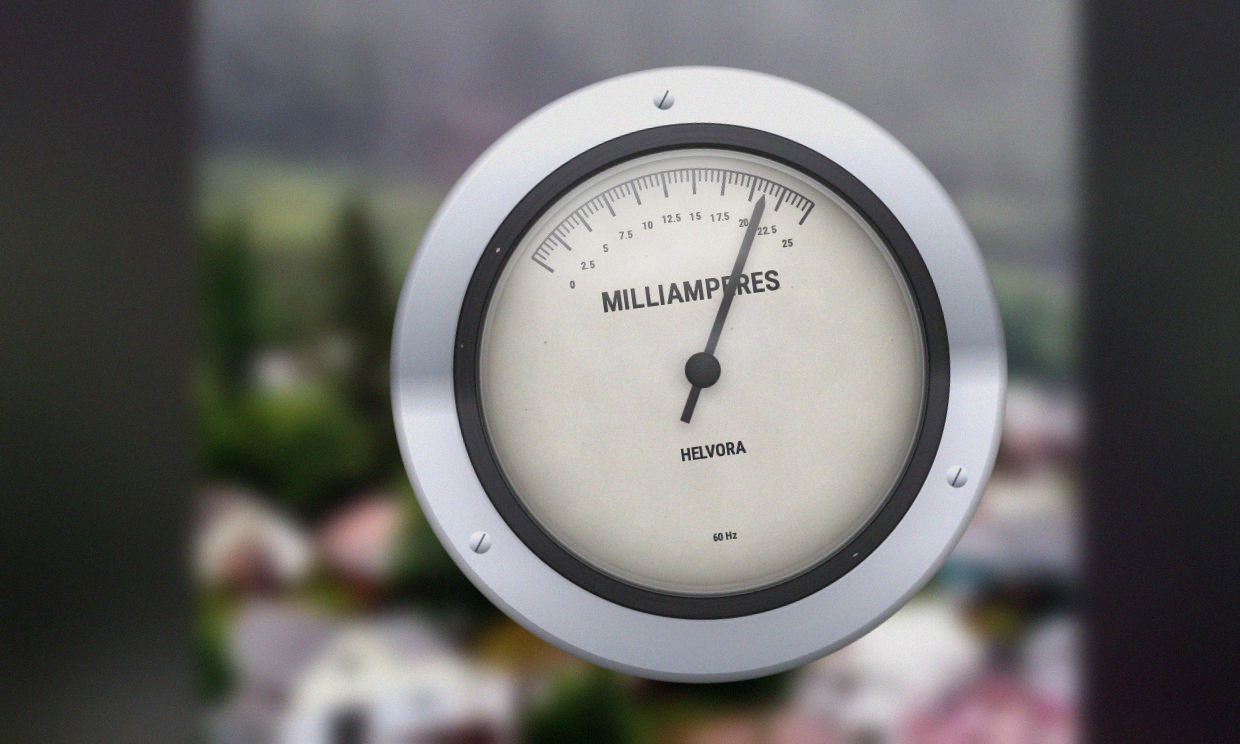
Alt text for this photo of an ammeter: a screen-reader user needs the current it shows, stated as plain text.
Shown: 21 mA
